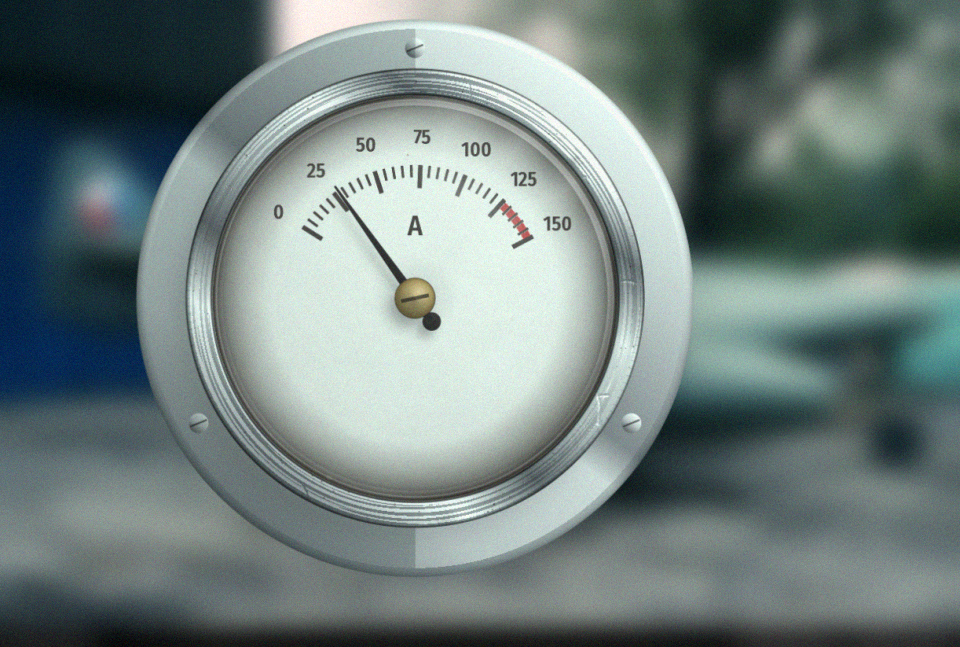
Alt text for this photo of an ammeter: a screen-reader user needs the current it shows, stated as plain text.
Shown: 27.5 A
